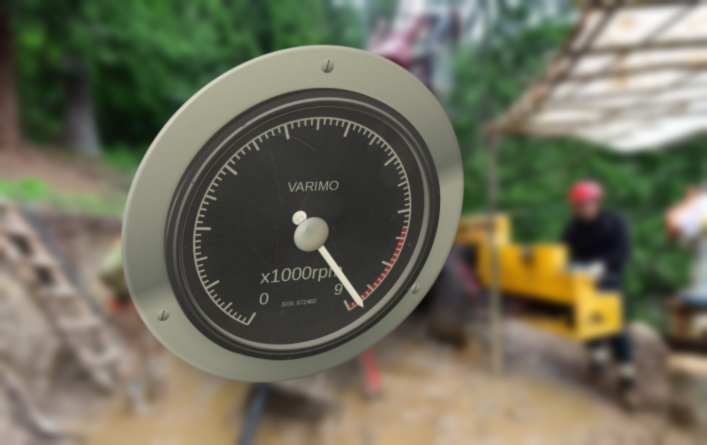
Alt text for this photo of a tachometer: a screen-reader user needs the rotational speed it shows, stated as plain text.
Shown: 8800 rpm
